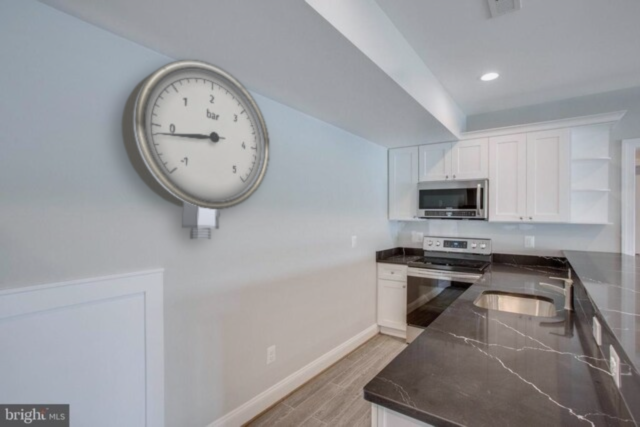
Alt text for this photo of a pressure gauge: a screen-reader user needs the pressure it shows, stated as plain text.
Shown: -0.2 bar
